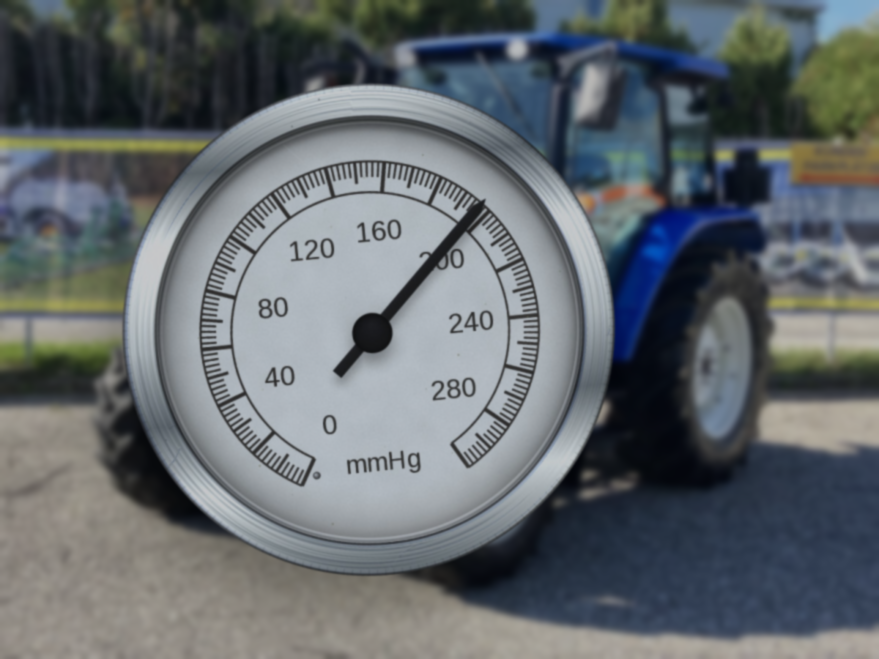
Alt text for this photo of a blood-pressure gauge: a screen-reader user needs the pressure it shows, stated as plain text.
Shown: 196 mmHg
